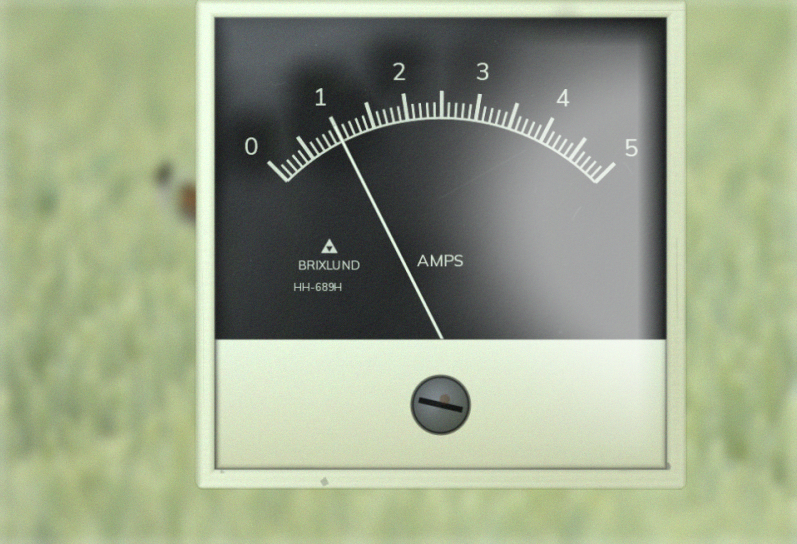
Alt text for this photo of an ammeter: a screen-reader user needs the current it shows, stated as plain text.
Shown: 1 A
